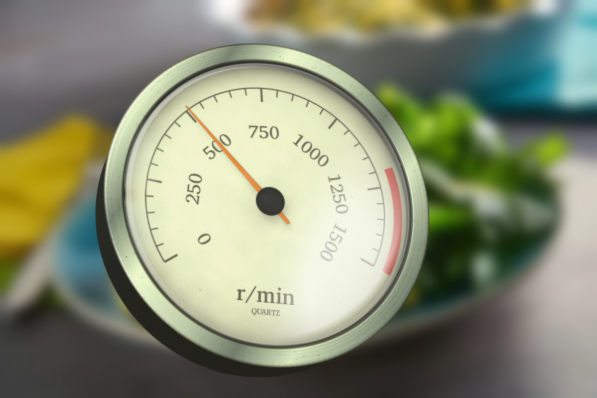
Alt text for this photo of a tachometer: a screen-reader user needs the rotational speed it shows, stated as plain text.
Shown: 500 rpm
